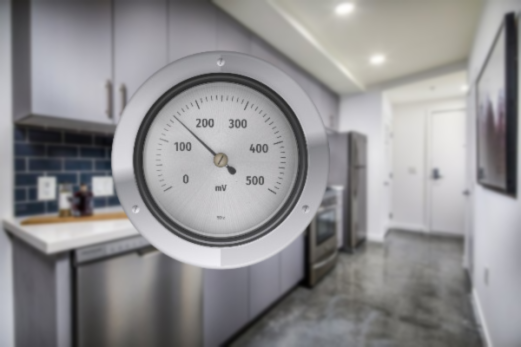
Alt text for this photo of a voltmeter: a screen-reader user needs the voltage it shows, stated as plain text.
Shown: 150 mV
